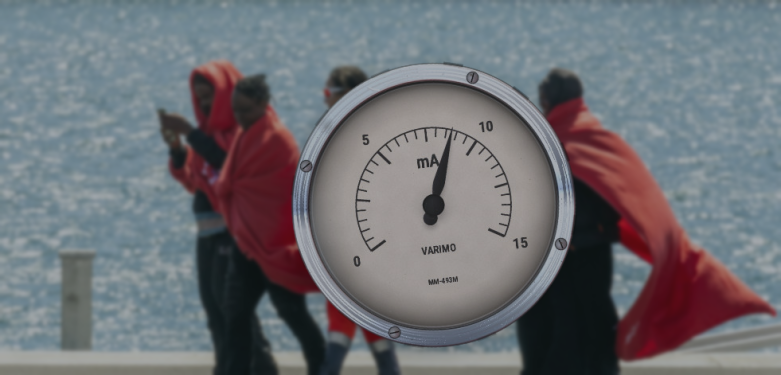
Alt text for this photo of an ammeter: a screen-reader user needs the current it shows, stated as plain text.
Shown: 8.75 mA
